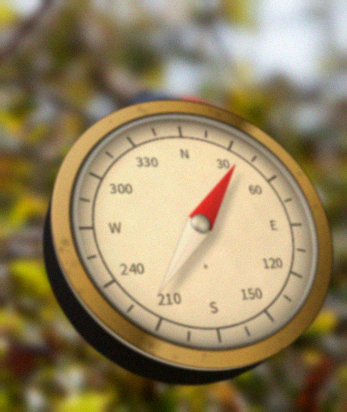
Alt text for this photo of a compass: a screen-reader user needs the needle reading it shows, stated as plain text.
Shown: 37.5 °
